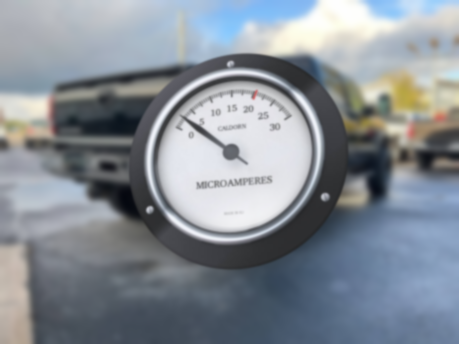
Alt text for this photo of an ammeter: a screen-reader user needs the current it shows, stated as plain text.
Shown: 2.5 µA
